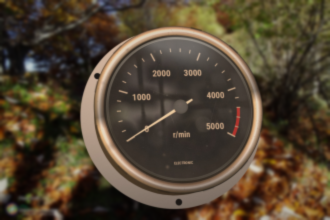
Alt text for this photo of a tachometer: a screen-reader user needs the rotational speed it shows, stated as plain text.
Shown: 0 rpm
